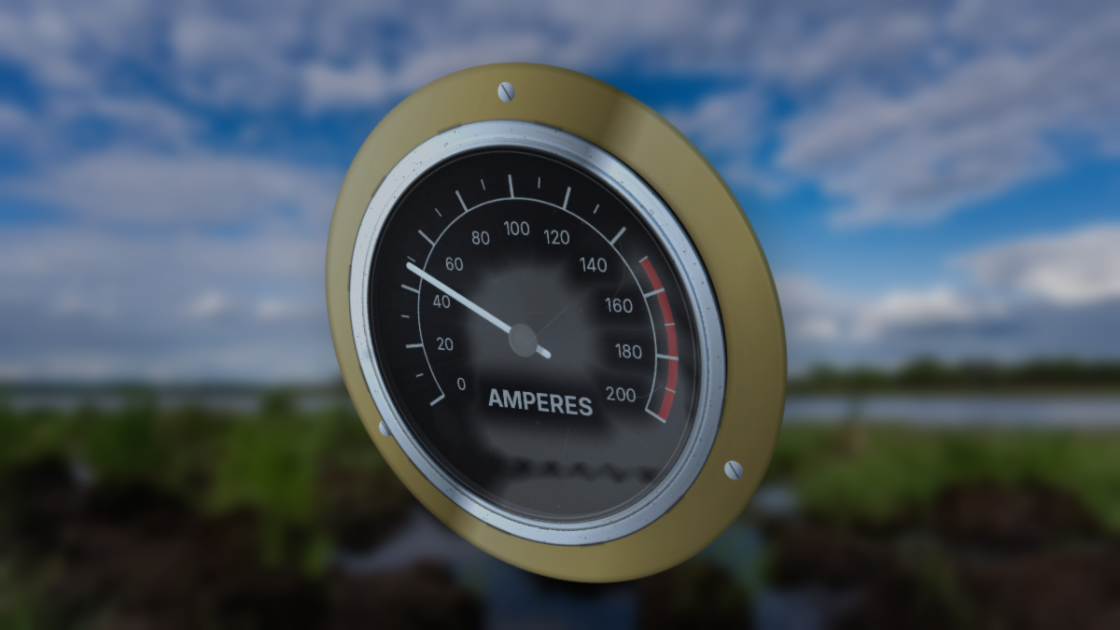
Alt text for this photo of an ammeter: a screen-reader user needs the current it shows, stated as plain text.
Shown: 50 A
